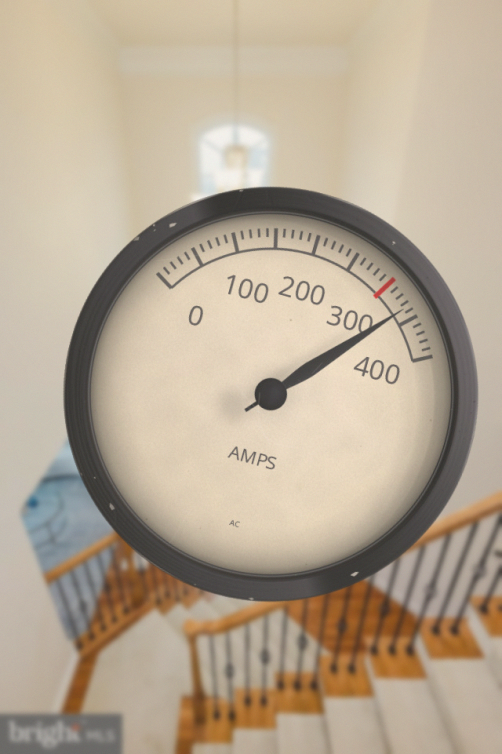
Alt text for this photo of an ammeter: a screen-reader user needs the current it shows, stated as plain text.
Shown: 335 A
